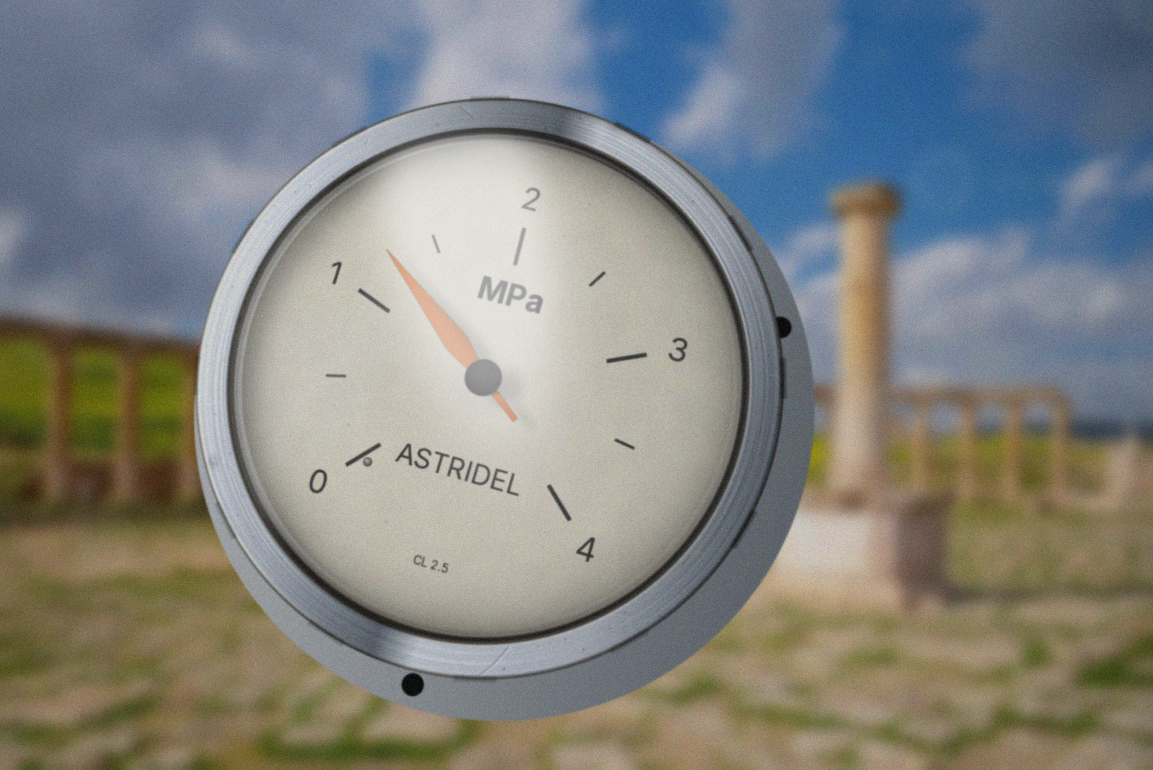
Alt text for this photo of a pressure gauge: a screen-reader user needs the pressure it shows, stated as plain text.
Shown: 1.25 MPa
